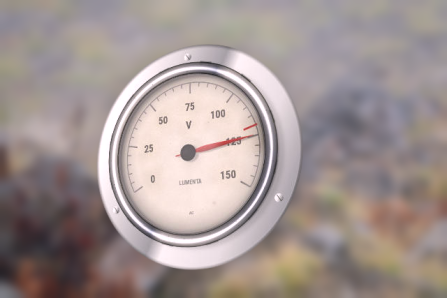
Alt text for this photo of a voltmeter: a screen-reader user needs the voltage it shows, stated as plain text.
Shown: 125 V
